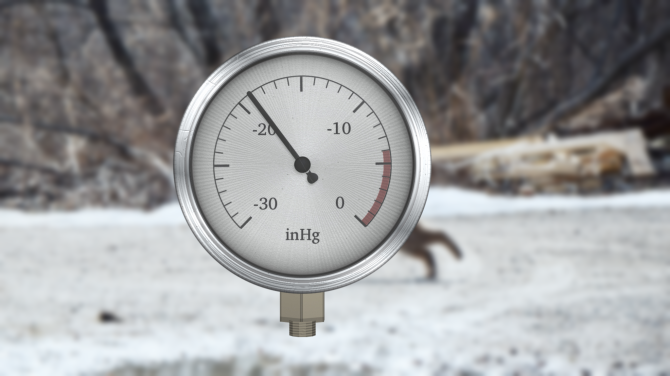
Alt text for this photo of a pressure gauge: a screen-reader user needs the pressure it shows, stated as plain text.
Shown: -19 inHg
